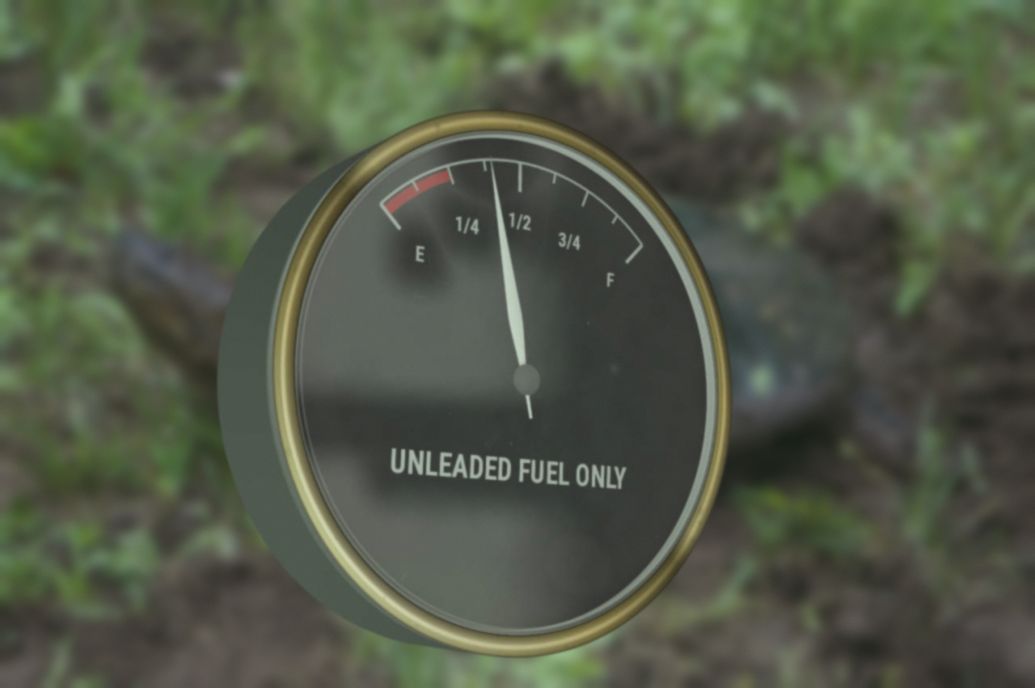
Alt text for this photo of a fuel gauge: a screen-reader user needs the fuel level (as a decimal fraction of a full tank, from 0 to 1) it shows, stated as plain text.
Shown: 0.375
